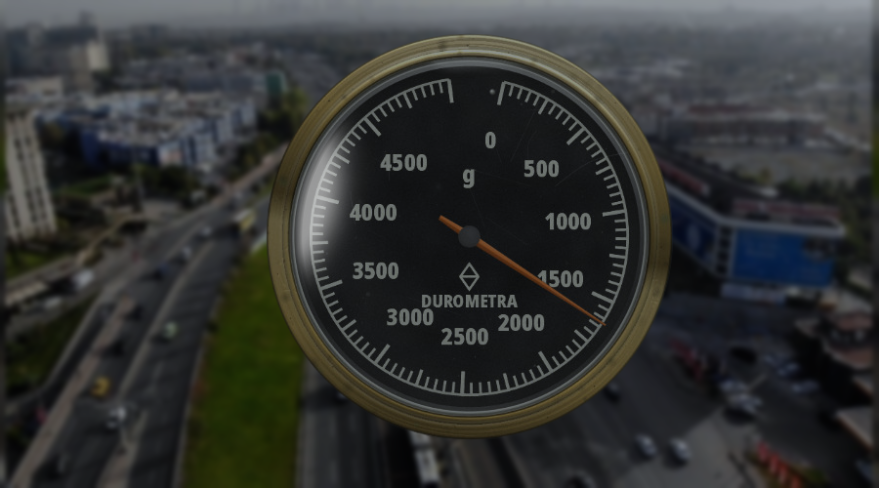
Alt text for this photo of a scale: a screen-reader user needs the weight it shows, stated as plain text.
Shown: 1625 g
